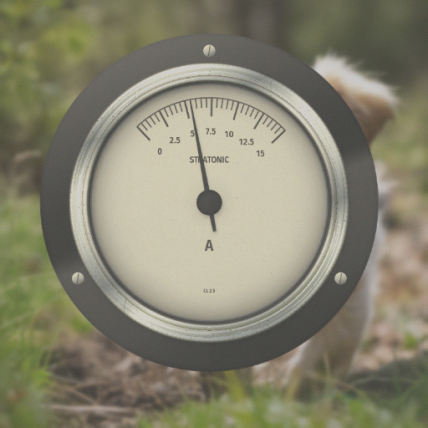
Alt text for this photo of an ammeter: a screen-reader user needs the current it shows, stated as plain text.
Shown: 5.5 A
